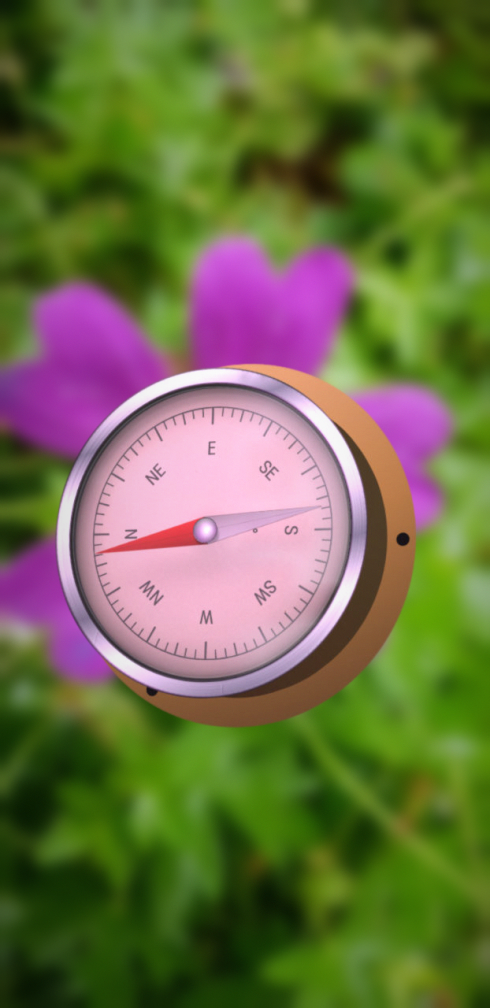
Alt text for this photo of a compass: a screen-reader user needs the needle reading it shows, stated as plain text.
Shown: 350 °
